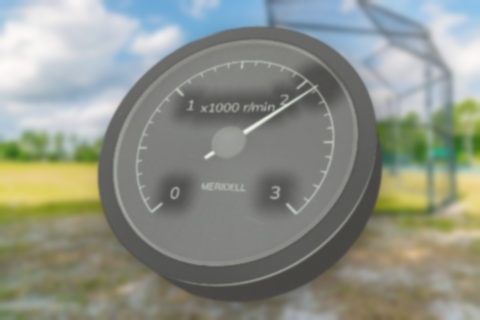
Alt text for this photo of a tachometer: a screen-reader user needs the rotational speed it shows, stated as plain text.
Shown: 2100 rpm
